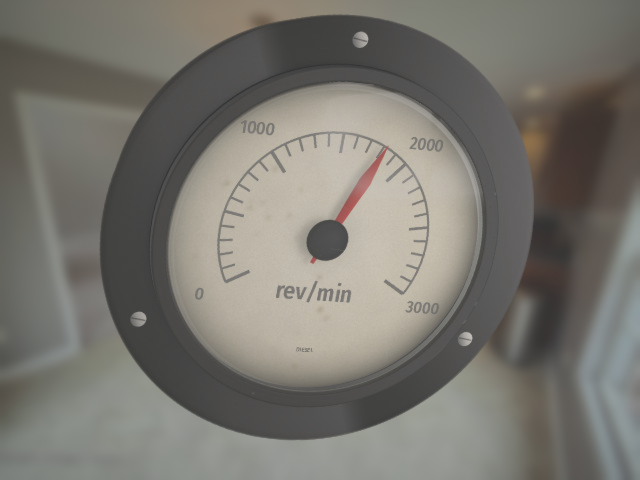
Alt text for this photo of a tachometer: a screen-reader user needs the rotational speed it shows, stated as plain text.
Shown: 1800 rpm
